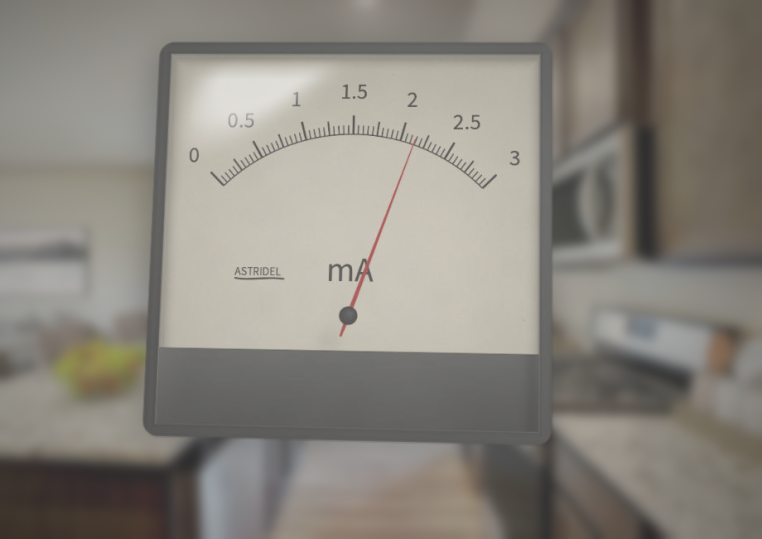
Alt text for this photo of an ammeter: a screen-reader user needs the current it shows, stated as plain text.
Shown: 2.15 mA
